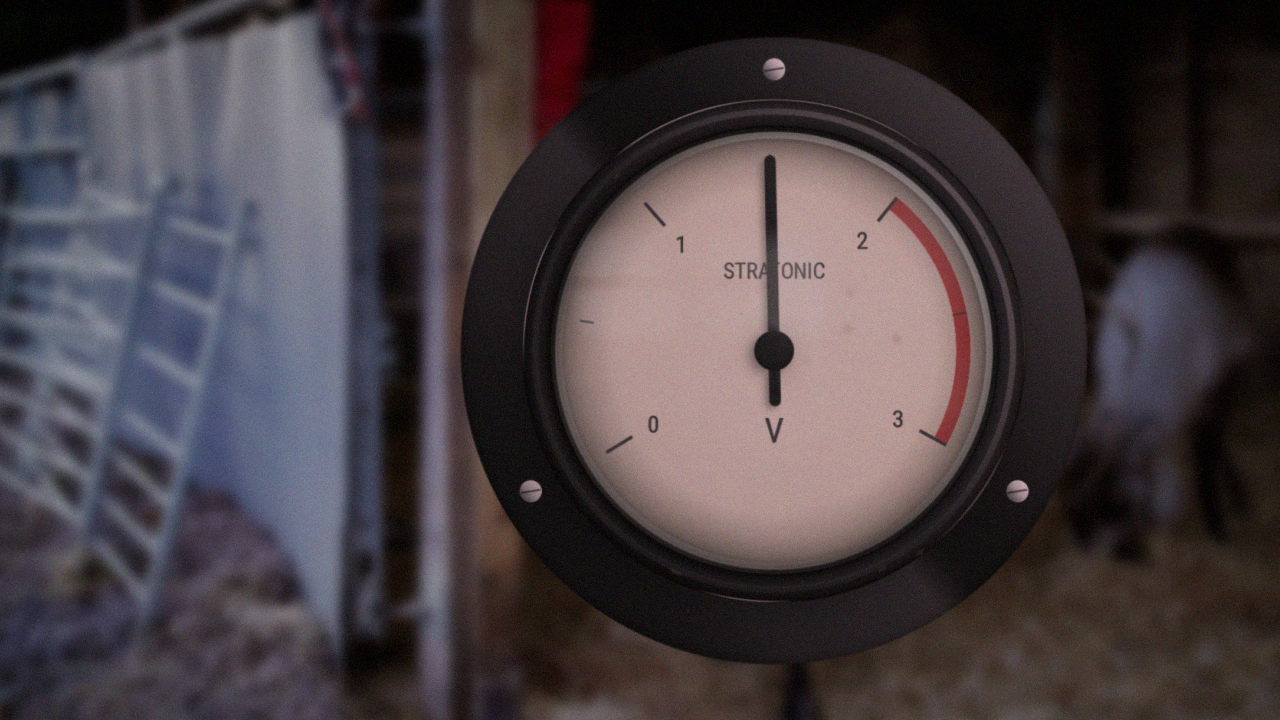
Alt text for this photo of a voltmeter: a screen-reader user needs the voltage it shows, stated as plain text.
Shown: 1.5 V
